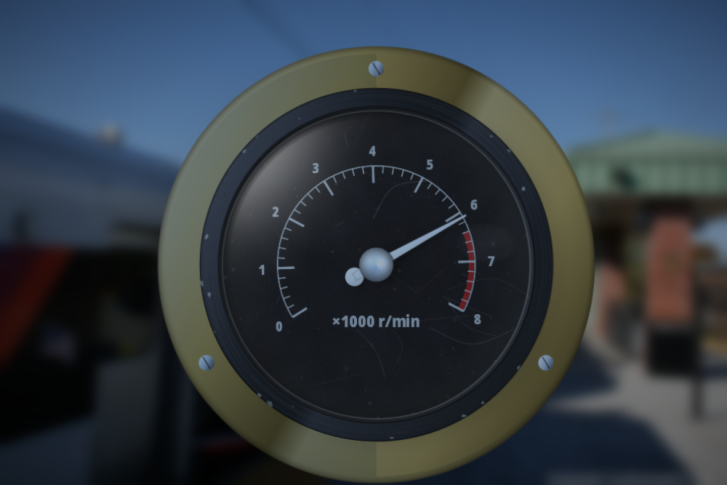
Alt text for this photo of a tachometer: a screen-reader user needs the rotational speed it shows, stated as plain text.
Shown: 6100 rpm
